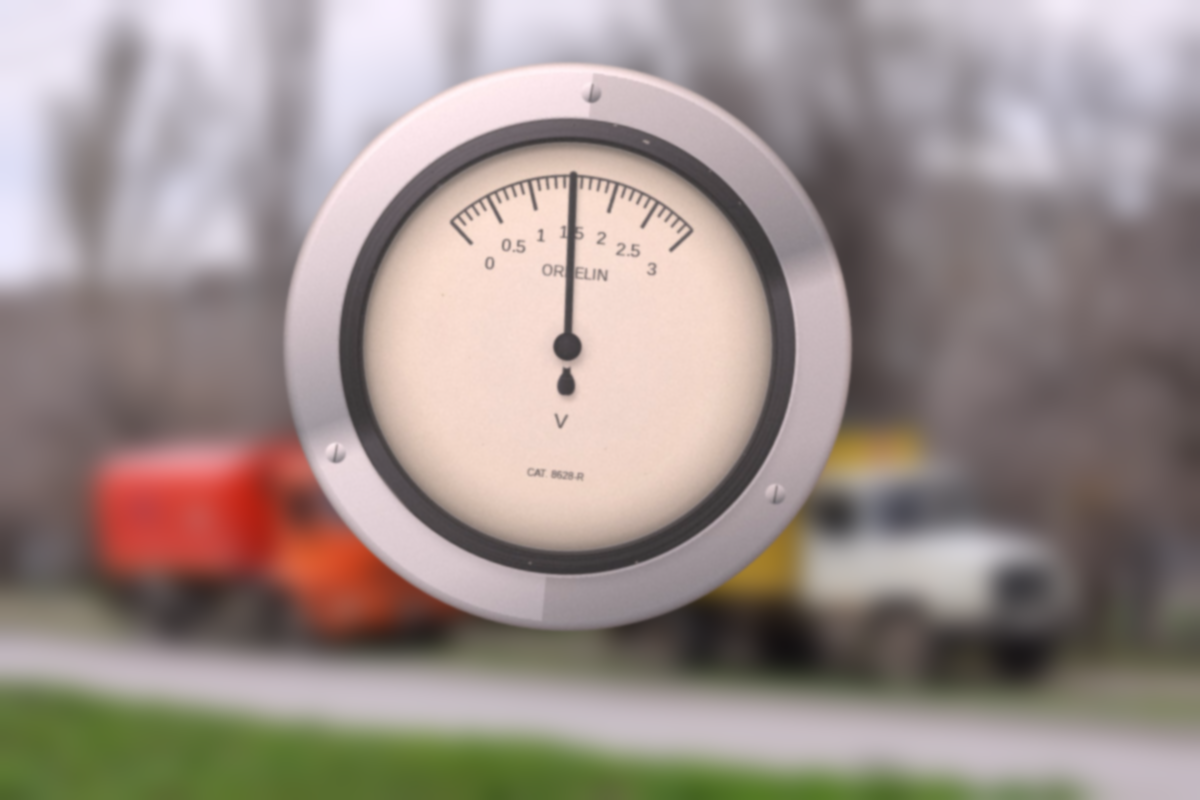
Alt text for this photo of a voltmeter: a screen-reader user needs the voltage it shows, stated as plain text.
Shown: 1.5 V
